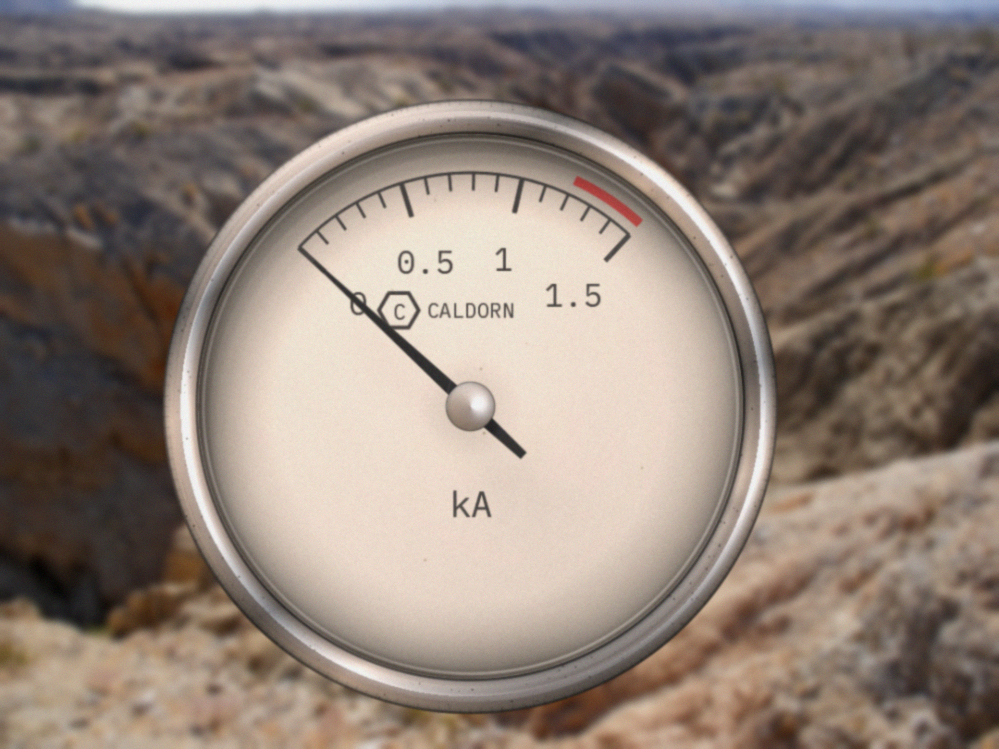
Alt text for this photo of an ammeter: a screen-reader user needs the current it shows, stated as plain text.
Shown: 0 kA
